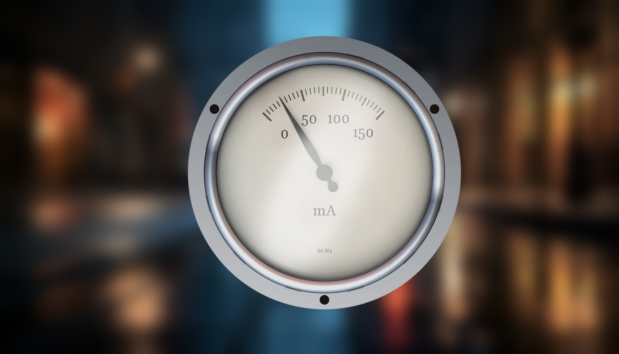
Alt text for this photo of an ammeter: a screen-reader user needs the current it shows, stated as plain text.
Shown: 25 mA
